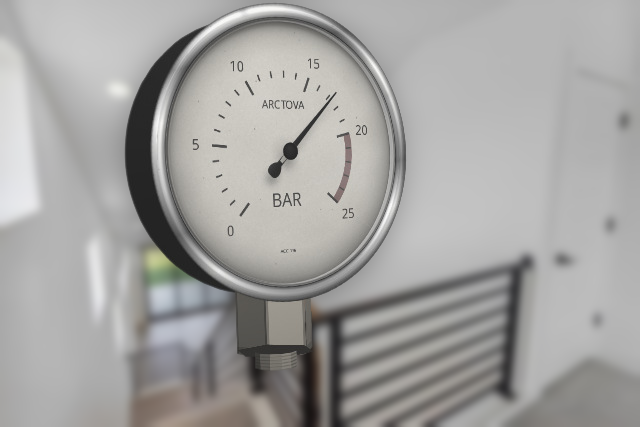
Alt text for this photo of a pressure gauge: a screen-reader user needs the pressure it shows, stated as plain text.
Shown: 17 bar
